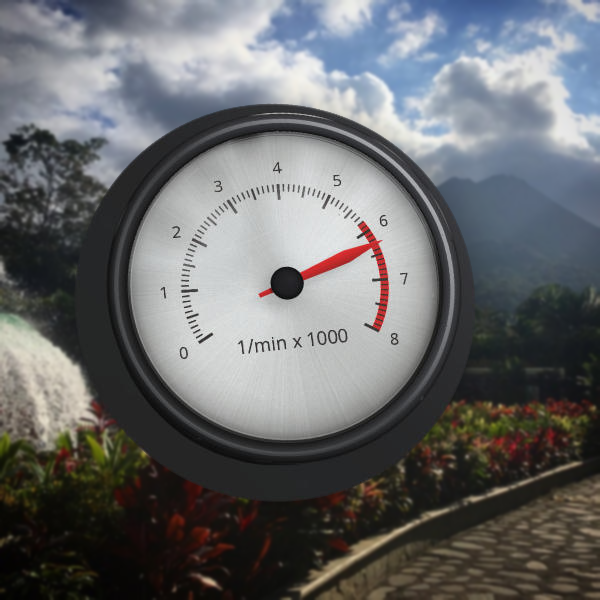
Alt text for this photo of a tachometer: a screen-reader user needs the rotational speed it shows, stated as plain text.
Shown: 6300 rpm
